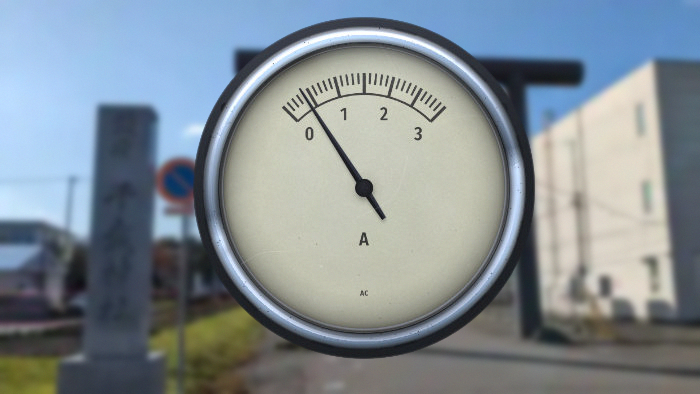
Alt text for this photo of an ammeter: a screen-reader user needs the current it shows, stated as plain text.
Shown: 0.4 A
